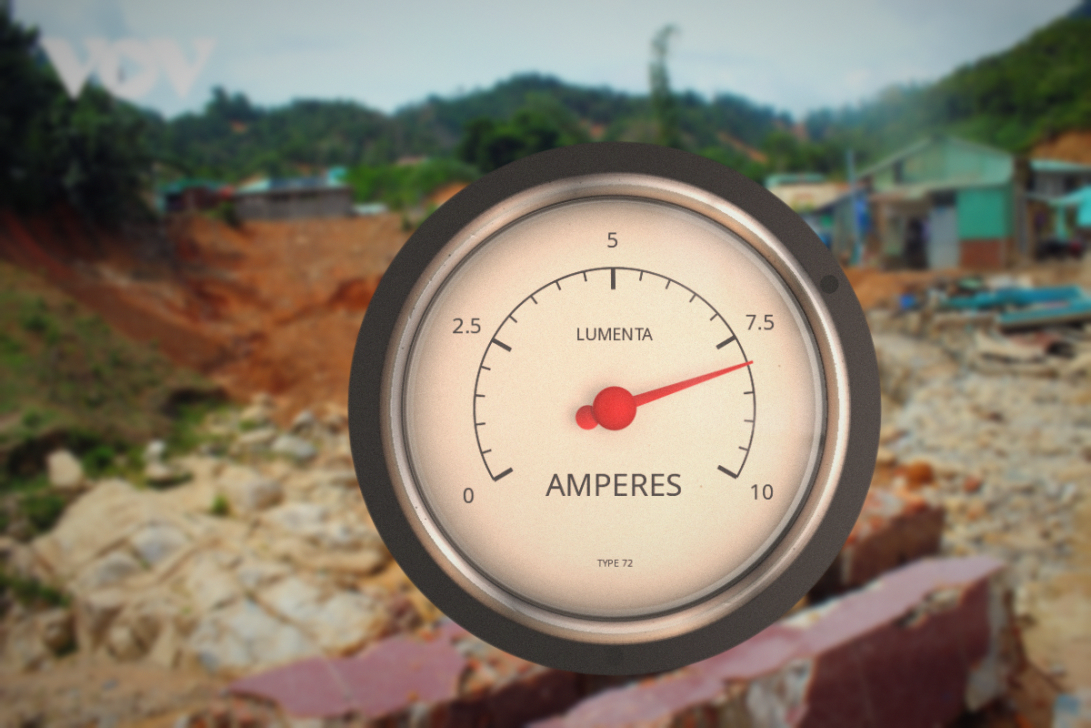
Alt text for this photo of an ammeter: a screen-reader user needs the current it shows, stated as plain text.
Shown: 8 A
